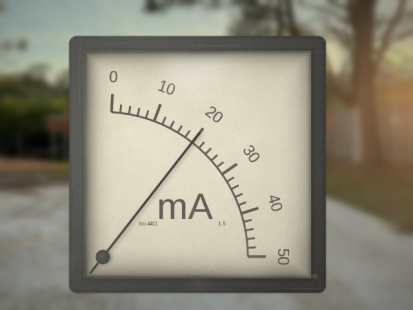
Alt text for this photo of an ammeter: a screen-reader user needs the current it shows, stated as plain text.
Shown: 20 mA
